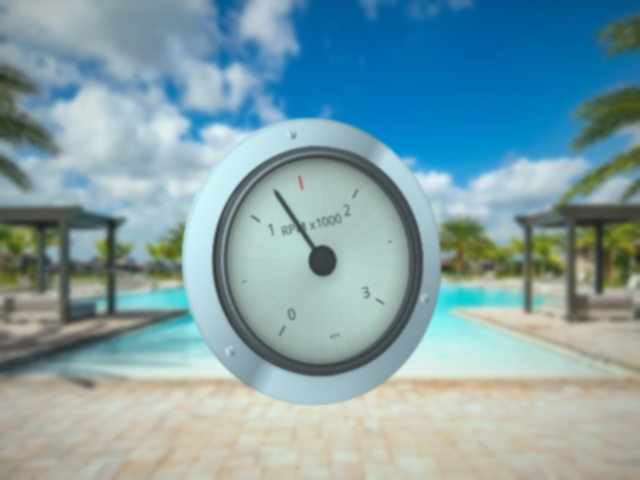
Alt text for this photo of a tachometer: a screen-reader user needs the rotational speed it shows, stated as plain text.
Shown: 1250 rpm
